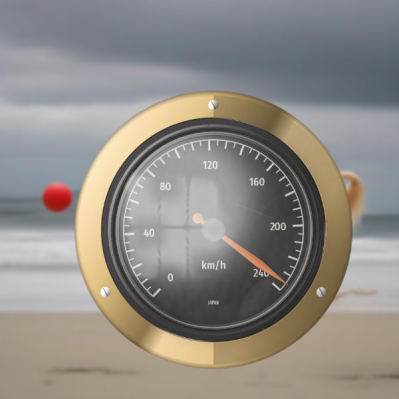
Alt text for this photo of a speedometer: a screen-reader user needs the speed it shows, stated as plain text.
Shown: 235 km/h
